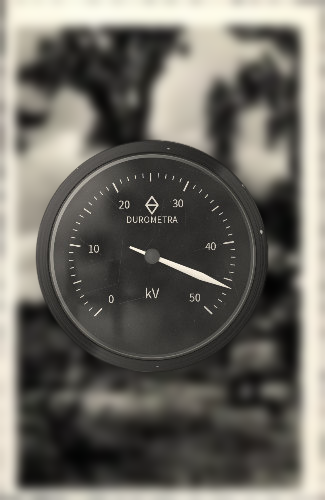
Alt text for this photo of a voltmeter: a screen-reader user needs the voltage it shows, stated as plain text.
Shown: 46 kV
